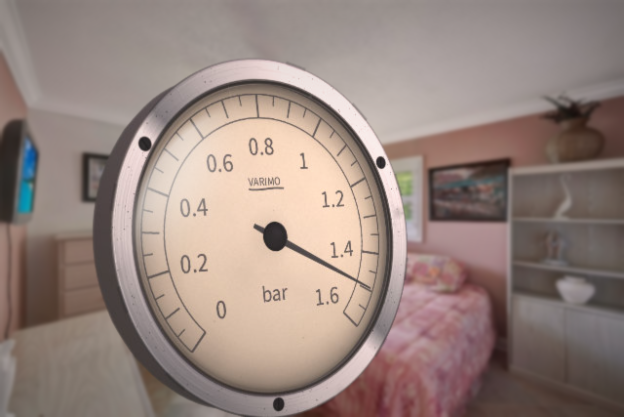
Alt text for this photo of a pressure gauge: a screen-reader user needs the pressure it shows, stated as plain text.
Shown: 1.5 bar
